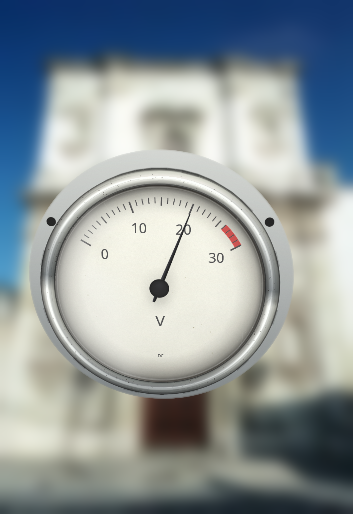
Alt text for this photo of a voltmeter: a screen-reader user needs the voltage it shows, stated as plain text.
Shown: 20 V
